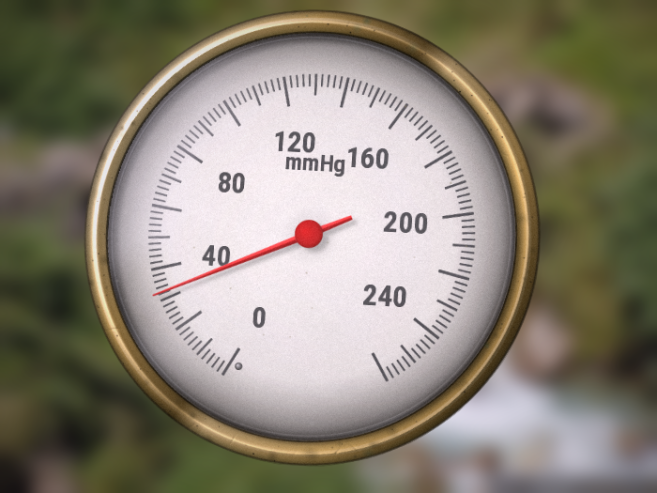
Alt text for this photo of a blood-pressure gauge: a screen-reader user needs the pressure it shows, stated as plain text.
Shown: 32 mmHg
